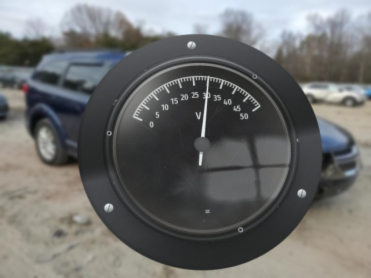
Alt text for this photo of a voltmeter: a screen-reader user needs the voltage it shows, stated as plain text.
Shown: 30 V
